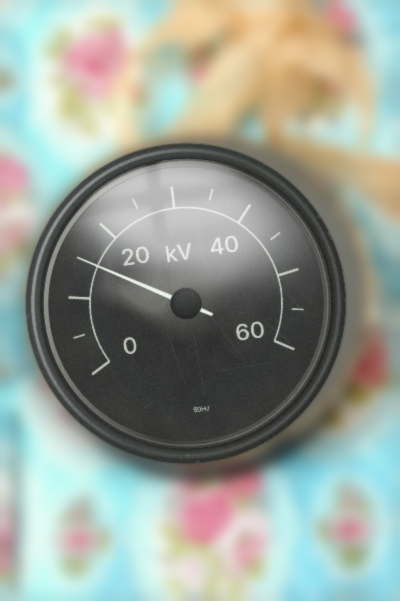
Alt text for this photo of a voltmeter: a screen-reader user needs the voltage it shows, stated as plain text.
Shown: 15 kV
